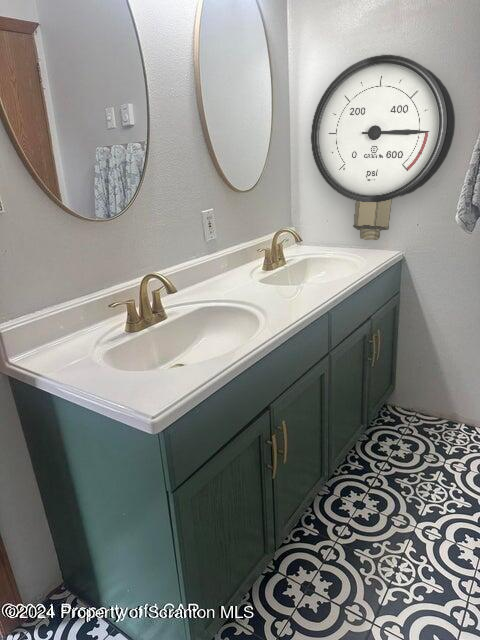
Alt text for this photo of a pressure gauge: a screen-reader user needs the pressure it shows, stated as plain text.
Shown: 500 psi
